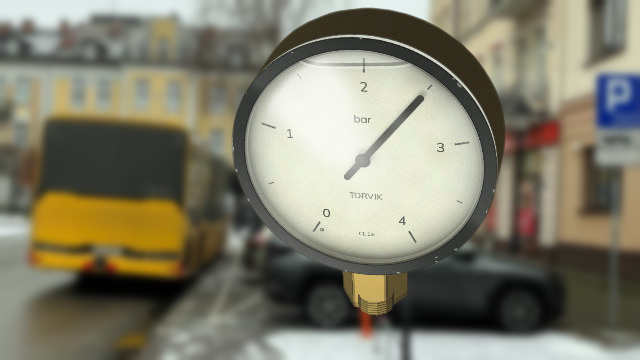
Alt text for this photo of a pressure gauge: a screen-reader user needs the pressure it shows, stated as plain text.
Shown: 2.5 bar
